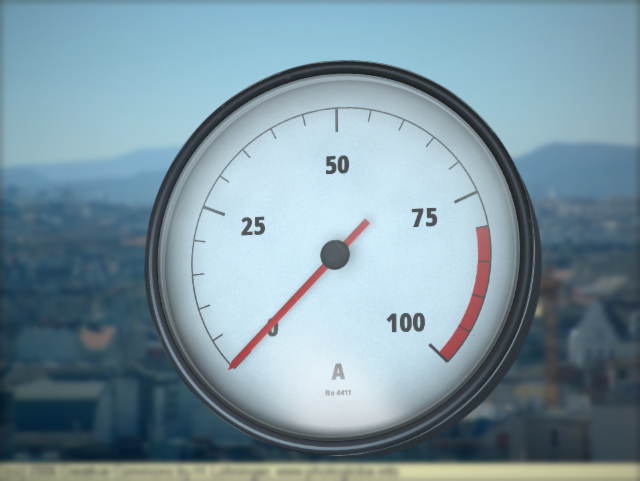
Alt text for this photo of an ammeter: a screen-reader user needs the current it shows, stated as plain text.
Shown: 0 A
